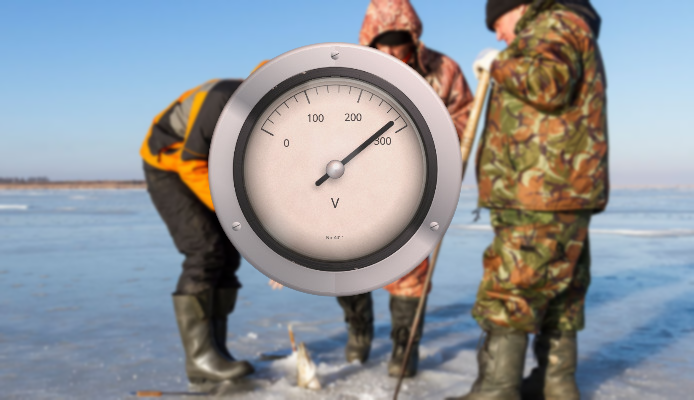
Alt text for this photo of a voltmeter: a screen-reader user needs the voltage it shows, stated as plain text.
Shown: 280 V
